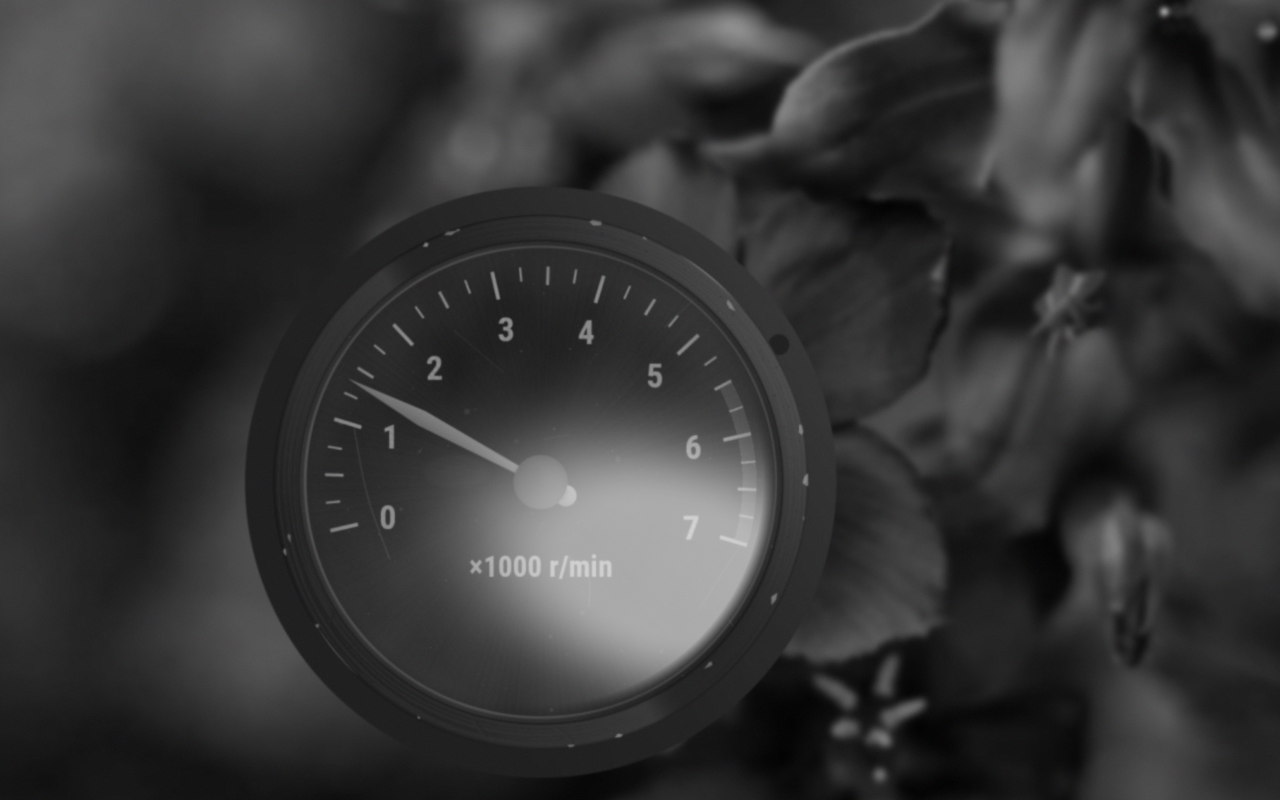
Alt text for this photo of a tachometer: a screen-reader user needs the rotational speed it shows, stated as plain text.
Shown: 1375 rpm
